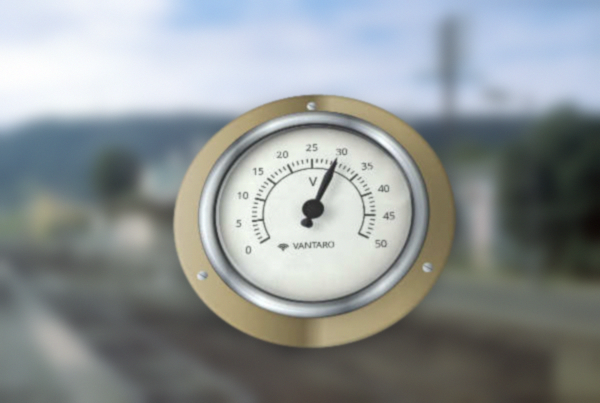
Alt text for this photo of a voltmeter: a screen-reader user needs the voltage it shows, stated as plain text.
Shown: 30 V
